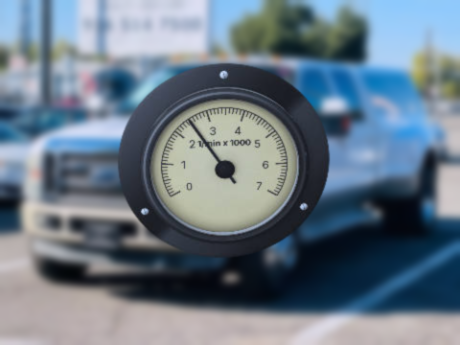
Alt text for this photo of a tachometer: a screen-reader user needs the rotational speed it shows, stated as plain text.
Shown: 2500 rpm
